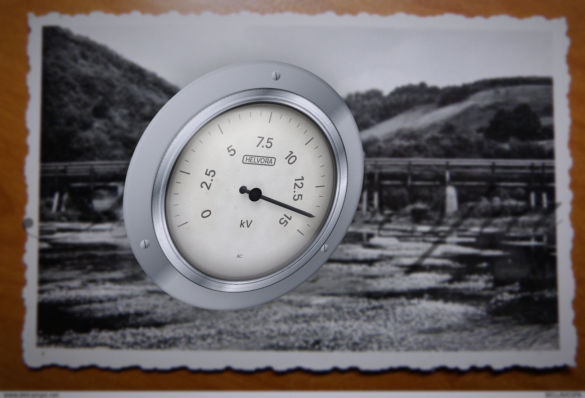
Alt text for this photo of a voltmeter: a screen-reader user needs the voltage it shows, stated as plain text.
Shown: 14 kV
